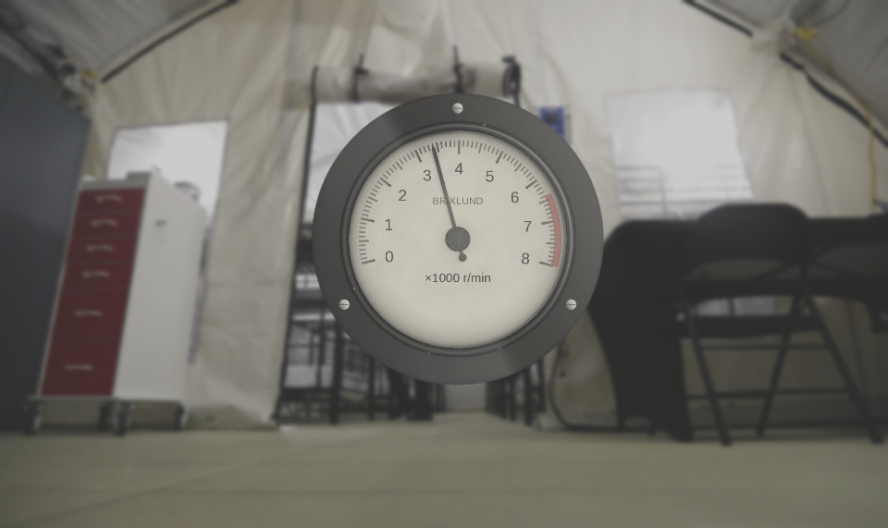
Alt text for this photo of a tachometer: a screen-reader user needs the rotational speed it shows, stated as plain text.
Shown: 3400 rpm
